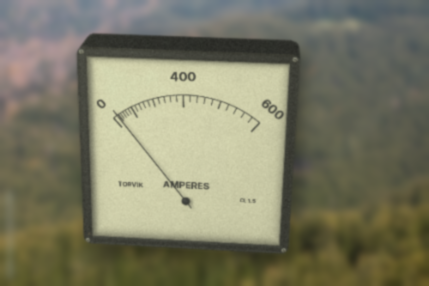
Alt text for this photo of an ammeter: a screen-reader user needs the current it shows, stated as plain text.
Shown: 100 A
